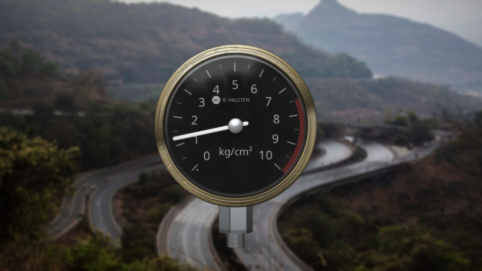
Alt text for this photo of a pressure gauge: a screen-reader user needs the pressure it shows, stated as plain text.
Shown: 1.25 kg/cm²
